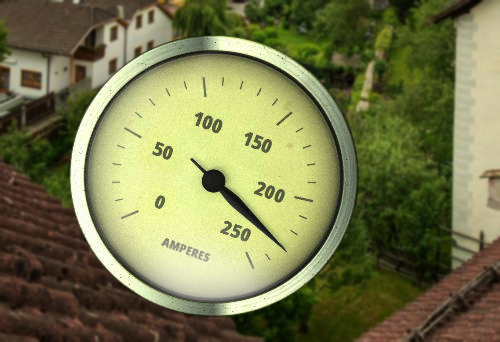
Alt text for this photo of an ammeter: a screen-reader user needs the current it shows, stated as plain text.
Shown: 230 A
